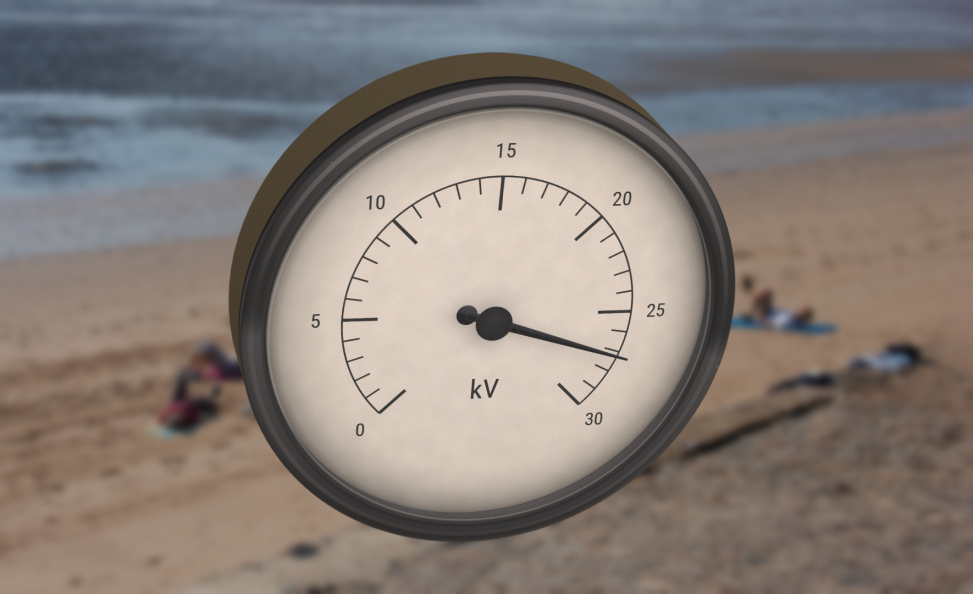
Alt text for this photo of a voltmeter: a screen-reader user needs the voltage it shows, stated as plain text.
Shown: 27 kV
